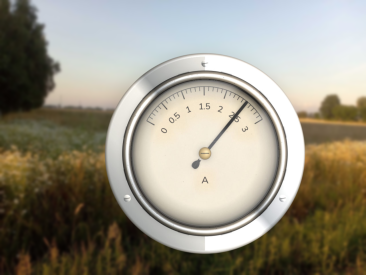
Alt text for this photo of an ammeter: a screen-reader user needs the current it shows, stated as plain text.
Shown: 2.5 A
